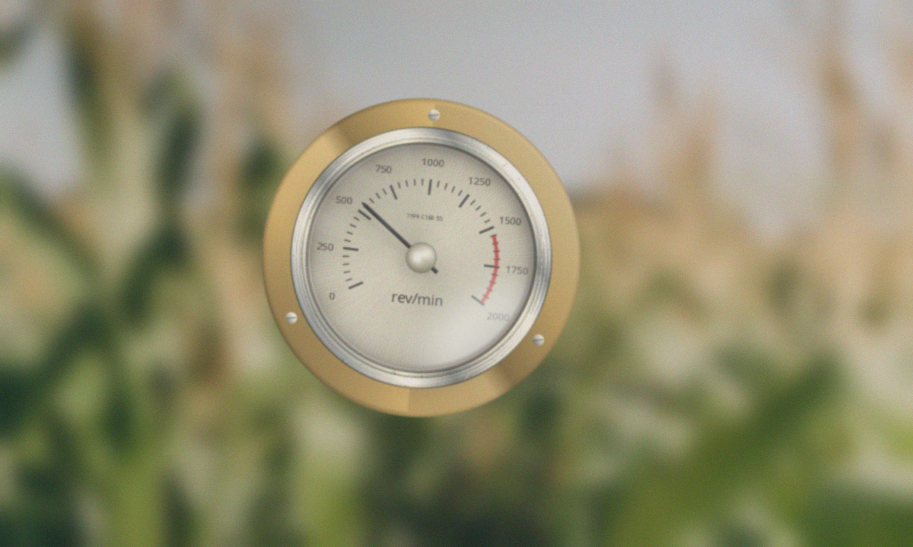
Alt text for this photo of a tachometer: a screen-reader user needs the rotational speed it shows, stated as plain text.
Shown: 550 rpm
